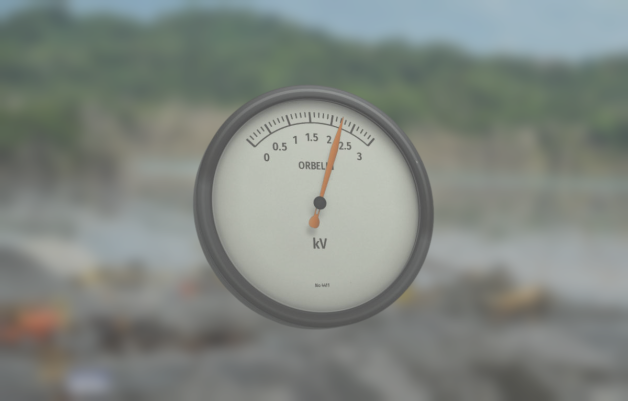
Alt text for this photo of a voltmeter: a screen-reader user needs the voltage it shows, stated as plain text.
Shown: 2.2 kV
